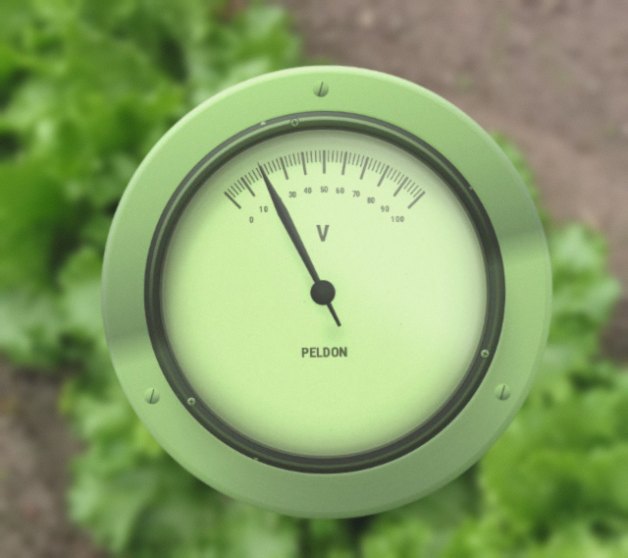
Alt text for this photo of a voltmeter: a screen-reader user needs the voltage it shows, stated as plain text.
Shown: 20 V
